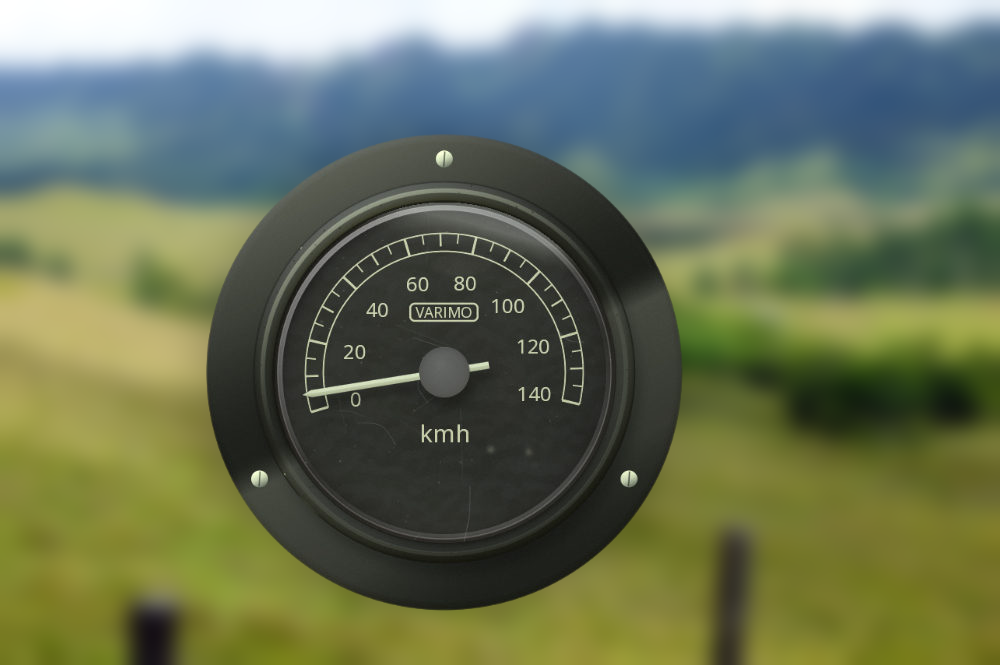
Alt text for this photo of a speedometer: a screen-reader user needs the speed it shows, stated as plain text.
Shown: 5 km/h
